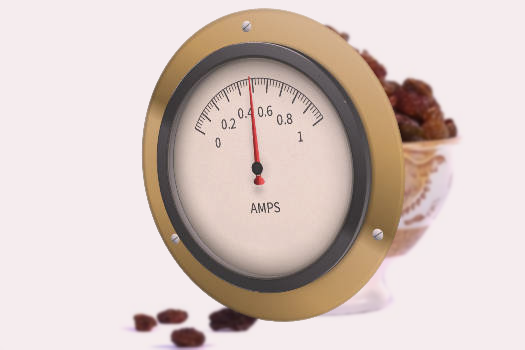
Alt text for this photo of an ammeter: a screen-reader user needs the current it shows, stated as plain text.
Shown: 0.5 A
